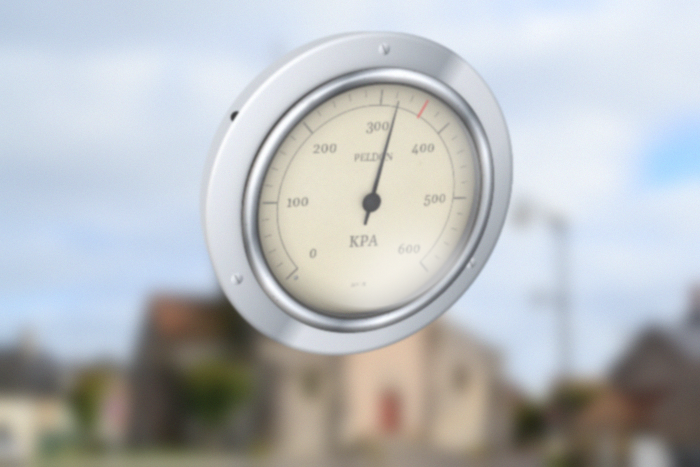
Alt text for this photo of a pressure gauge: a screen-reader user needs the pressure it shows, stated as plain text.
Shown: 320 kPa
